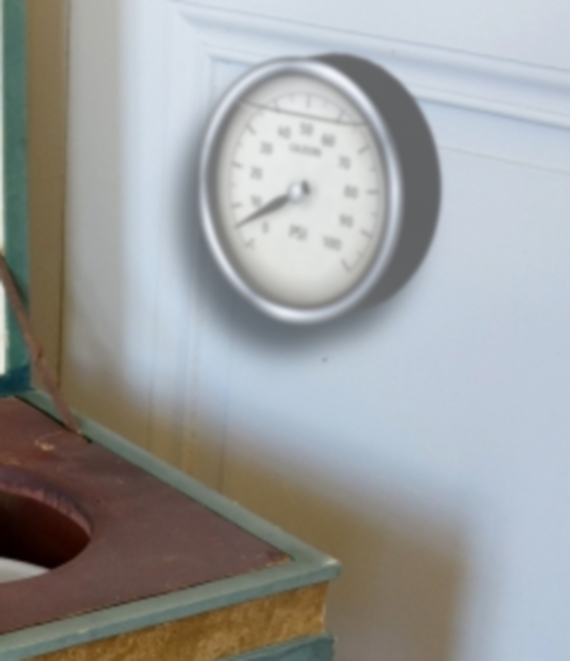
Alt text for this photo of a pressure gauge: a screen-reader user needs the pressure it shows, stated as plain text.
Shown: 5 psi
